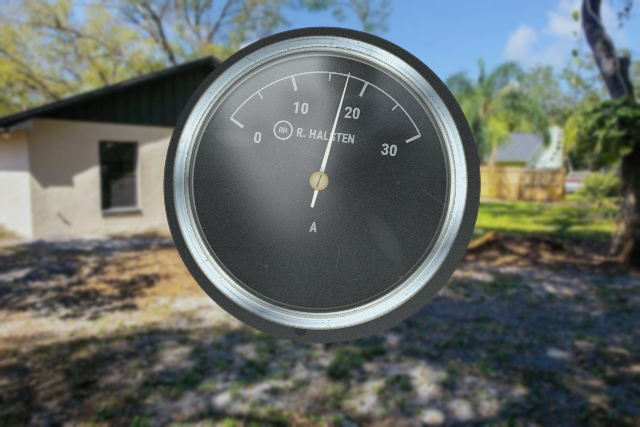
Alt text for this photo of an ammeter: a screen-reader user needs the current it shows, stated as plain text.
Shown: 17.5 A
